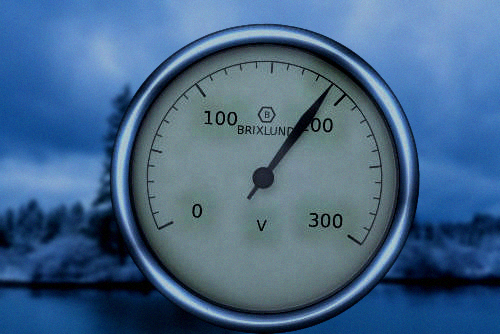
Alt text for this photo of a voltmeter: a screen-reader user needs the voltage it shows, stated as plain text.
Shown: 190 V
